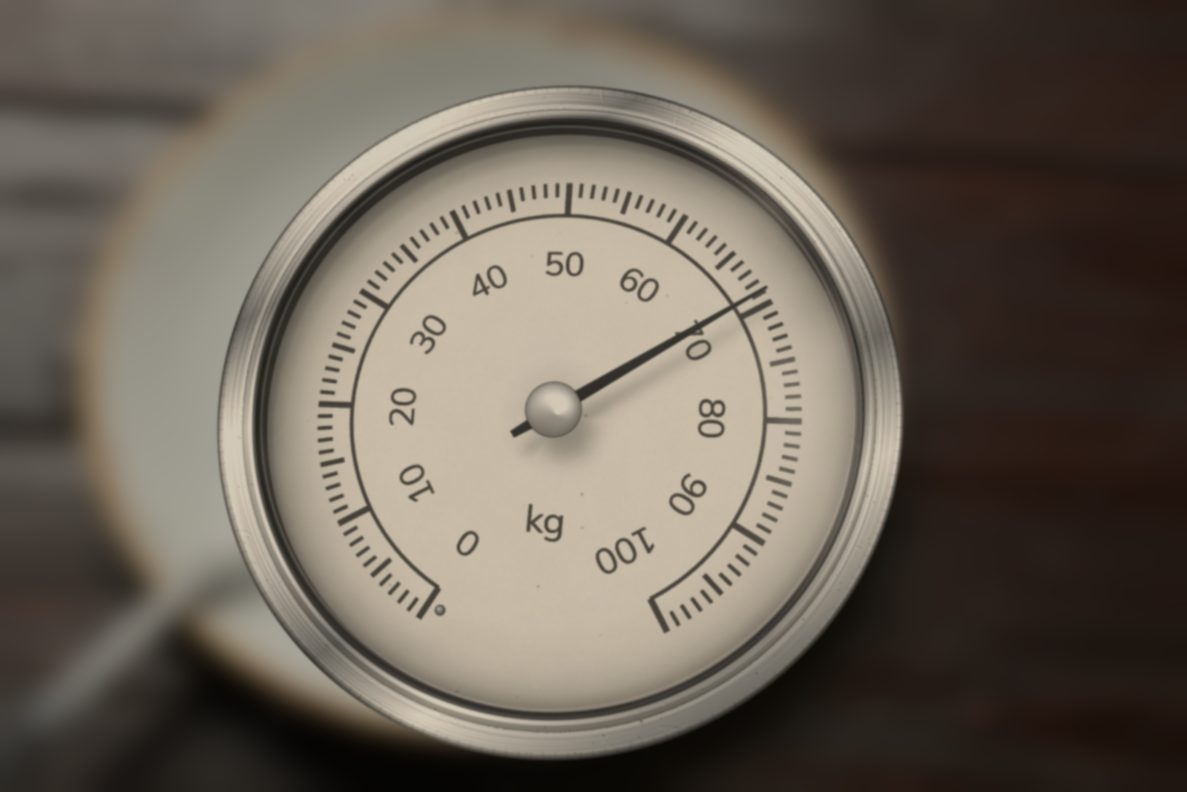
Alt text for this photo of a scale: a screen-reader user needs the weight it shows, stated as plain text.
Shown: 69 kg
